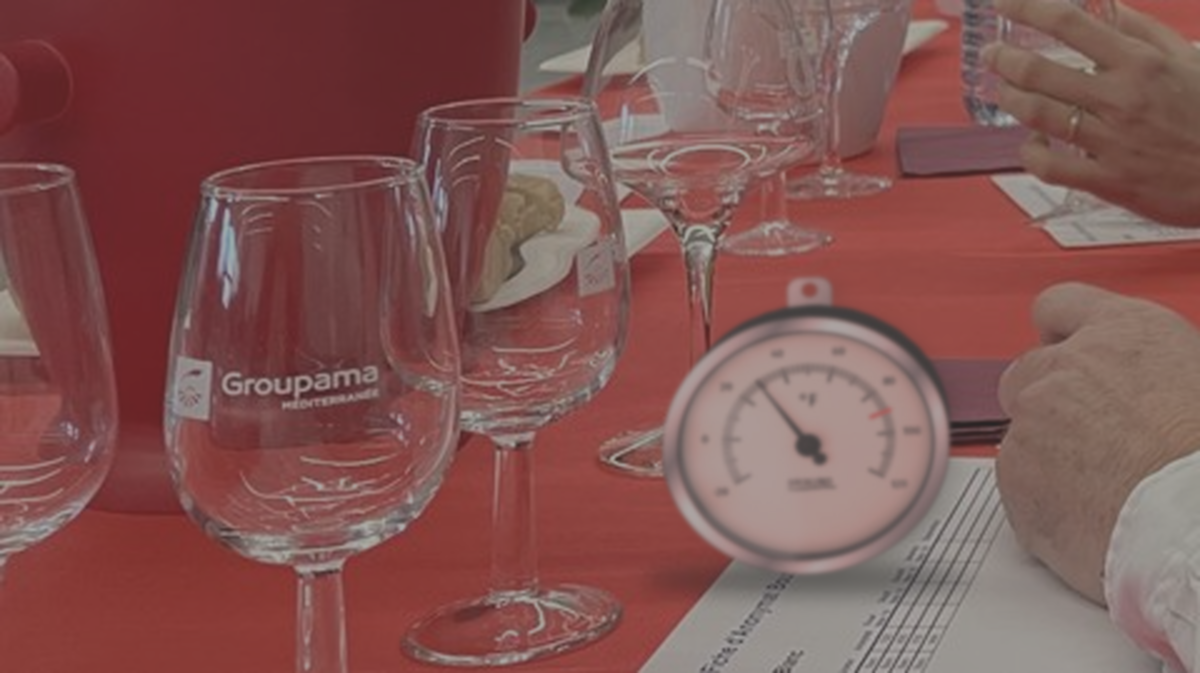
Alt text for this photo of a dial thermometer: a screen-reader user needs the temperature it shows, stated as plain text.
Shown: 30 °F
